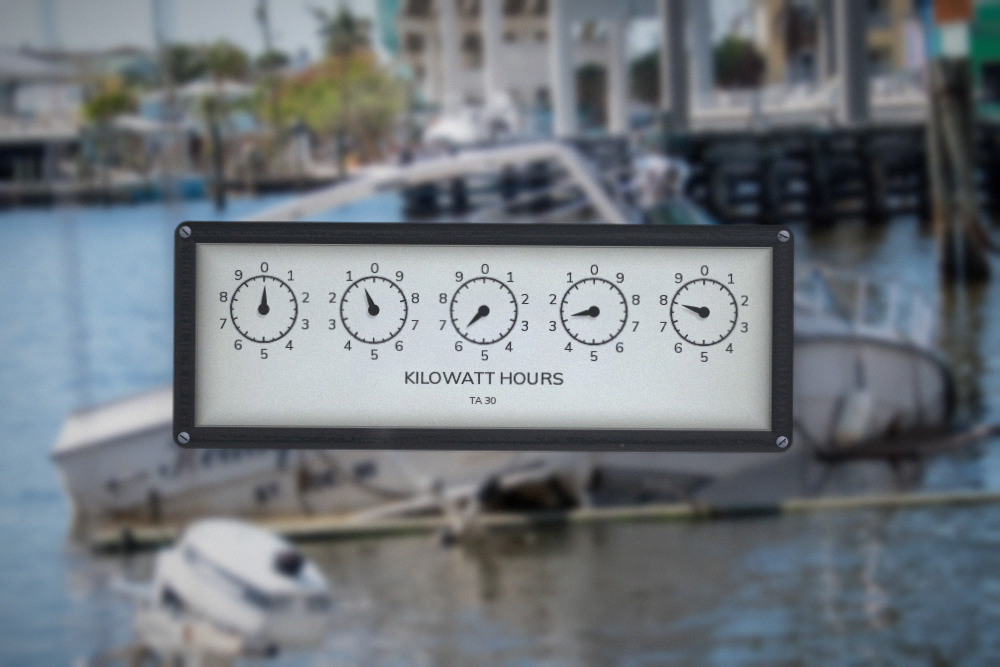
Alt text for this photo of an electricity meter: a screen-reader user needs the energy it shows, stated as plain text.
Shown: 628 kWh
